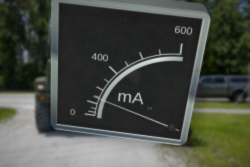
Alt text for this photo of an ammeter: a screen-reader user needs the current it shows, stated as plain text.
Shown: 250 mA
